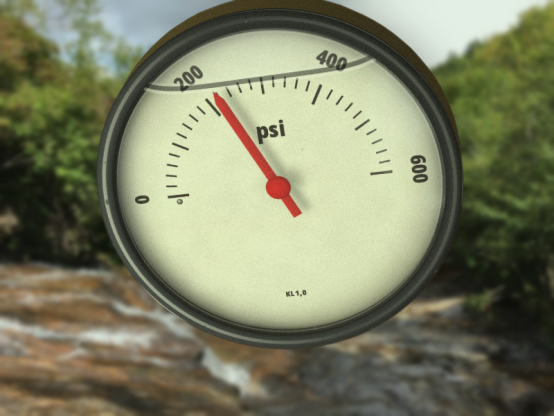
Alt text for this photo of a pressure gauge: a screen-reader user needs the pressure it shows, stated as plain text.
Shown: 220 psi
